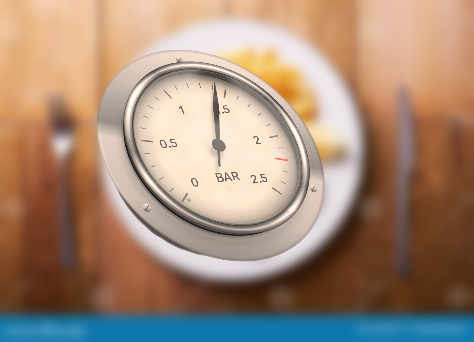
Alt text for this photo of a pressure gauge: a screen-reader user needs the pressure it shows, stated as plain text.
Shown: 1.4 bar
